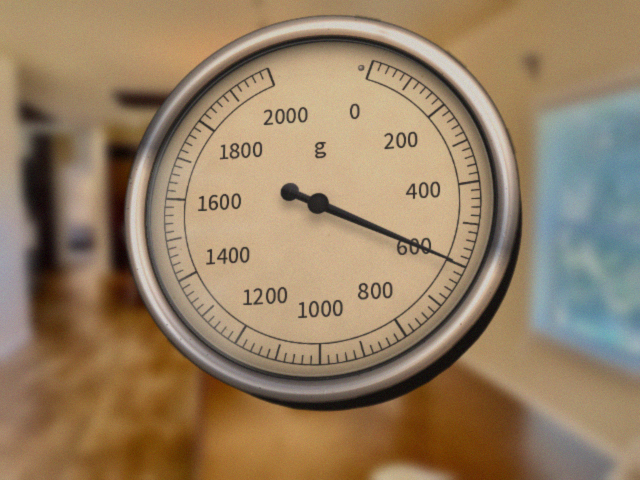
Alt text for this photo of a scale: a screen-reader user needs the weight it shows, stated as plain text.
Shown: 600 g
